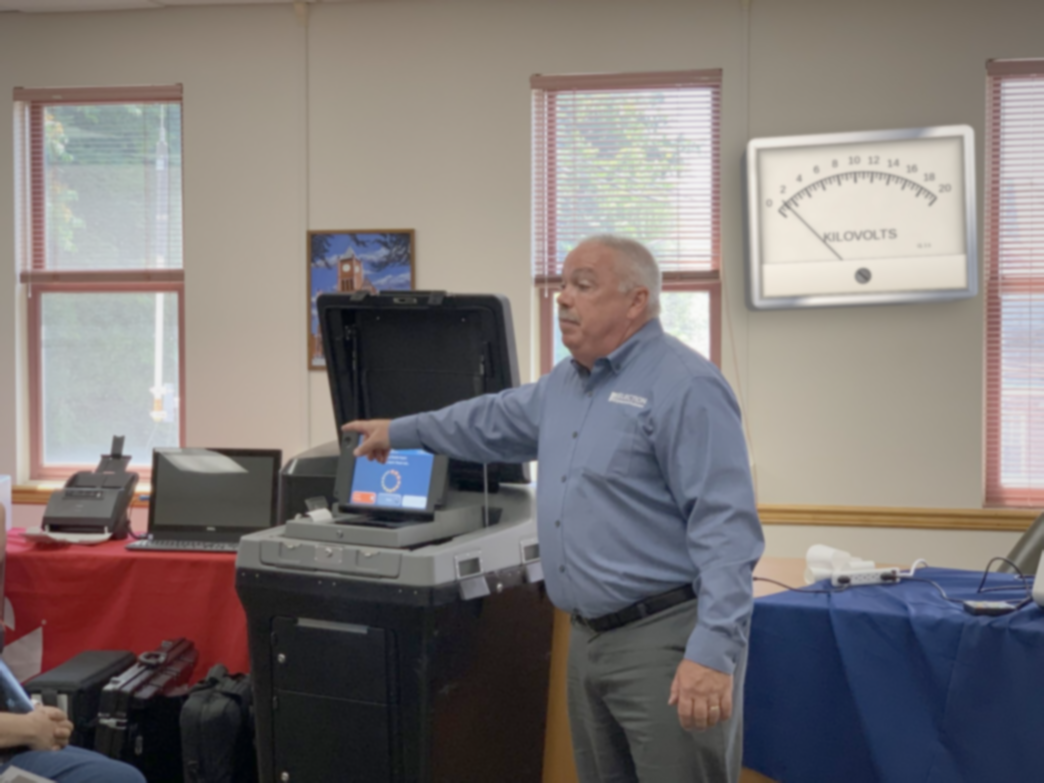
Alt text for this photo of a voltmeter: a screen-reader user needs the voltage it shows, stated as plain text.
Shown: 1 kV
